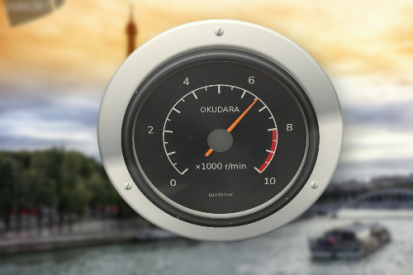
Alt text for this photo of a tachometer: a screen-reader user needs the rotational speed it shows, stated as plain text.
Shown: 6500 rpm
